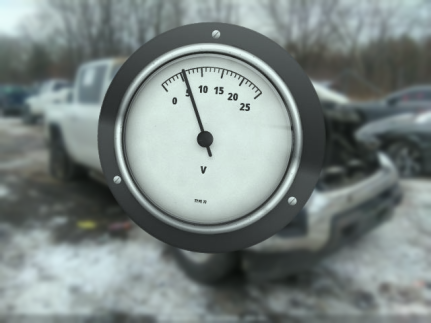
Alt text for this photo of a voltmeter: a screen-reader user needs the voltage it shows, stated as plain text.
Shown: 6 V
